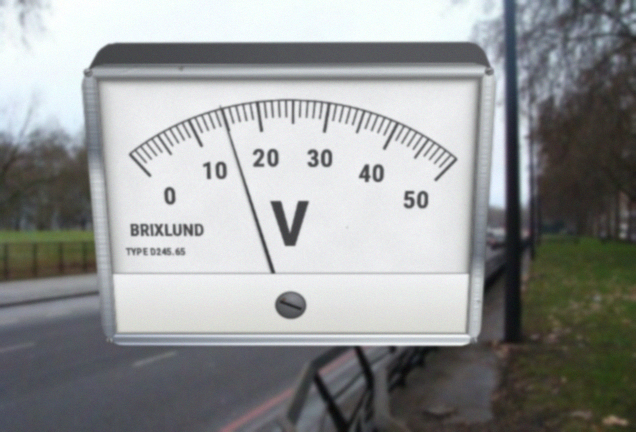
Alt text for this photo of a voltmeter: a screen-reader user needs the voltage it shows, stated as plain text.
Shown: 15 V
